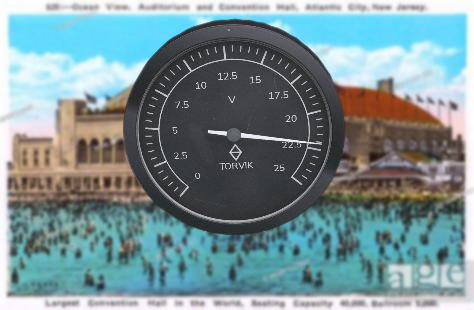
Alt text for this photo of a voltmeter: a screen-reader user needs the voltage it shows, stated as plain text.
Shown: 22 V
